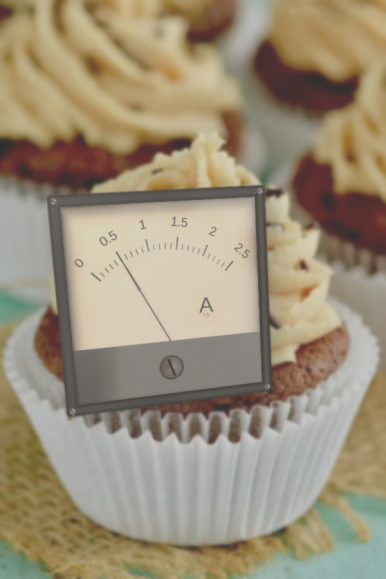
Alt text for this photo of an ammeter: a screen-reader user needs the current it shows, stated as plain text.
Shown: 0.5 A
